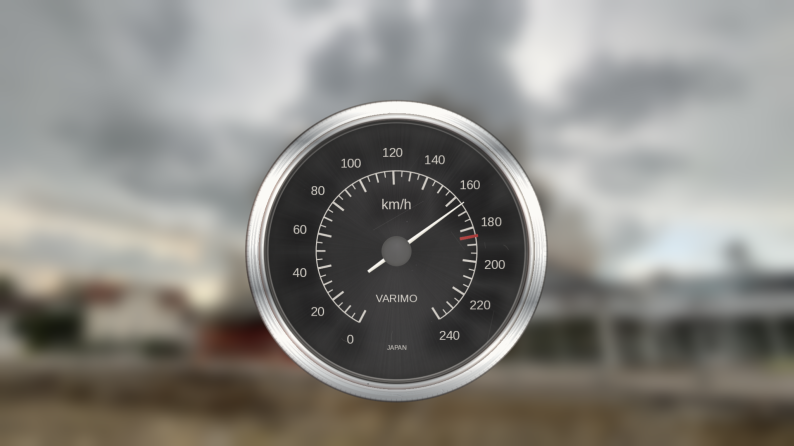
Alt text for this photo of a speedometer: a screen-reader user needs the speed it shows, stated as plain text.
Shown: 165 km/h
